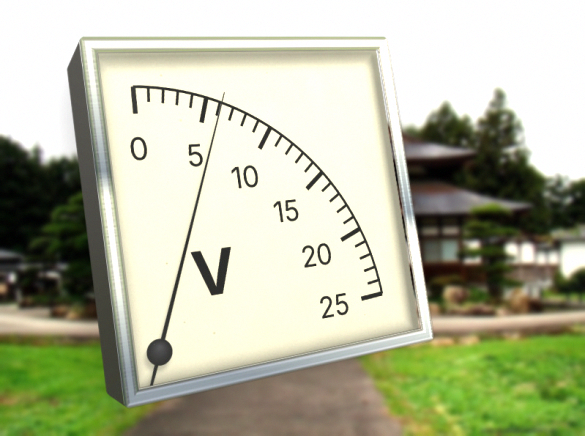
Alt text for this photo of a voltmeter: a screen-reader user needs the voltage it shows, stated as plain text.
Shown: 6 V
